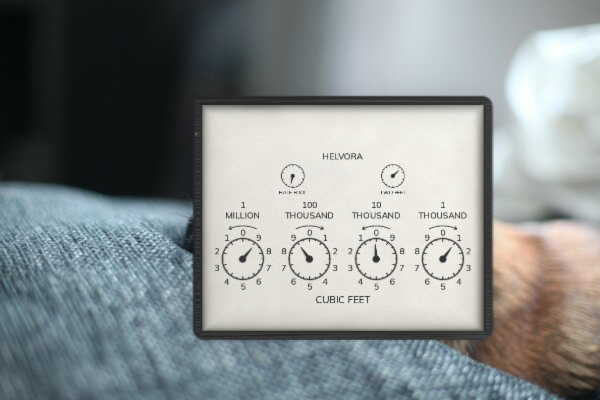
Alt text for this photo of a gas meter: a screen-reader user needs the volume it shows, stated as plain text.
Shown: 890100 ft³
